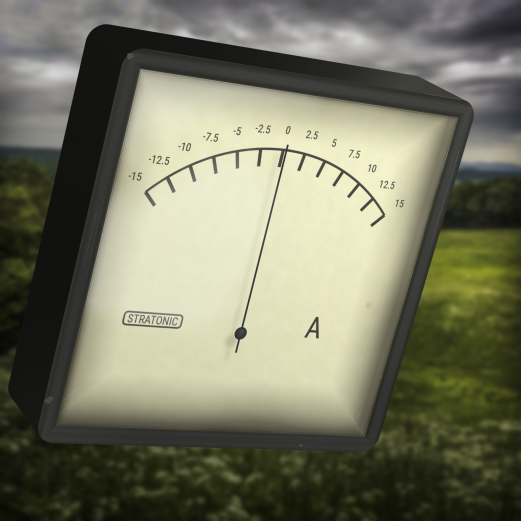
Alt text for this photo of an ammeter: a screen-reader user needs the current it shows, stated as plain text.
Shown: 0 A
